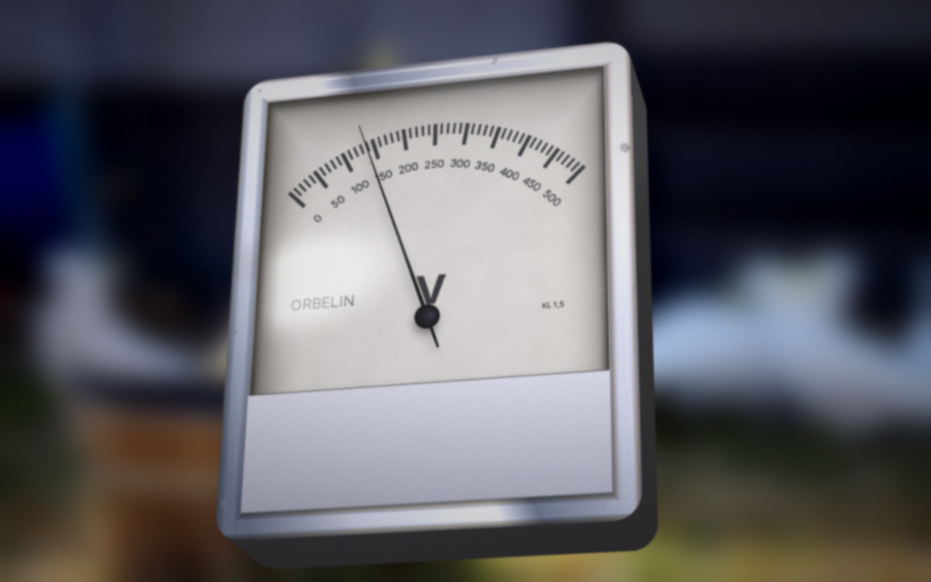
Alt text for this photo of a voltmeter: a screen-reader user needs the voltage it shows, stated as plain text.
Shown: 140 V
